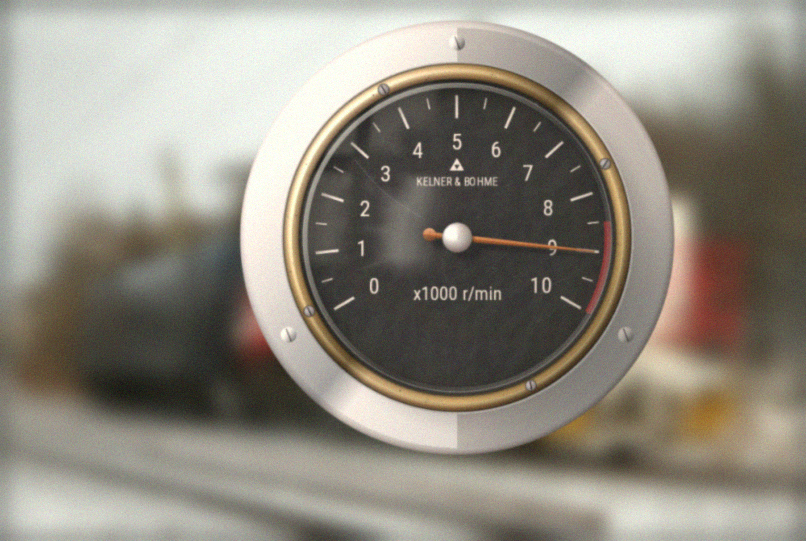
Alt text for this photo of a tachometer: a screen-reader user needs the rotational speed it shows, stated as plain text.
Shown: 9000 rpm
